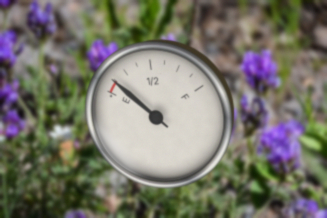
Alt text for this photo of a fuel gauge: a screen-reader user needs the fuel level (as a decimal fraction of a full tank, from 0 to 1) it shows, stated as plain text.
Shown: 0.125
